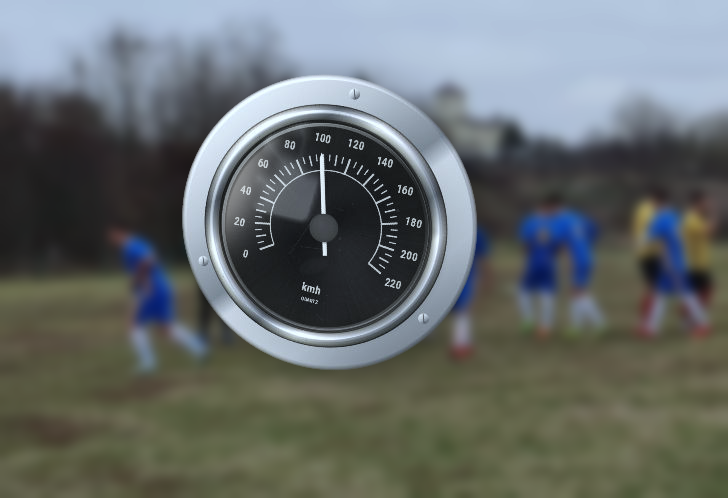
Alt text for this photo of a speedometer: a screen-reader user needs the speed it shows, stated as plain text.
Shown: 100 km/h
